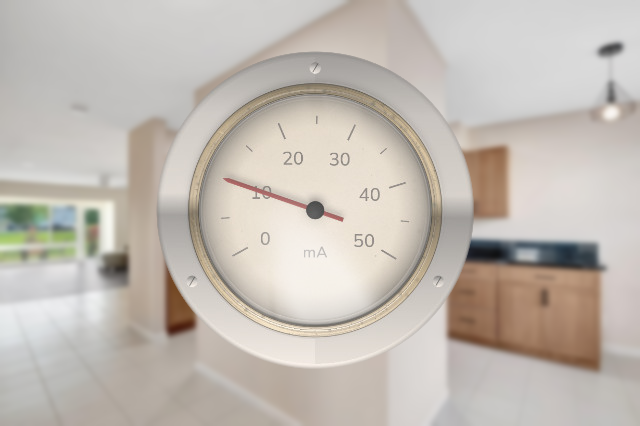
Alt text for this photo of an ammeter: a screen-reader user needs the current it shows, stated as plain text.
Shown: 10 mA
